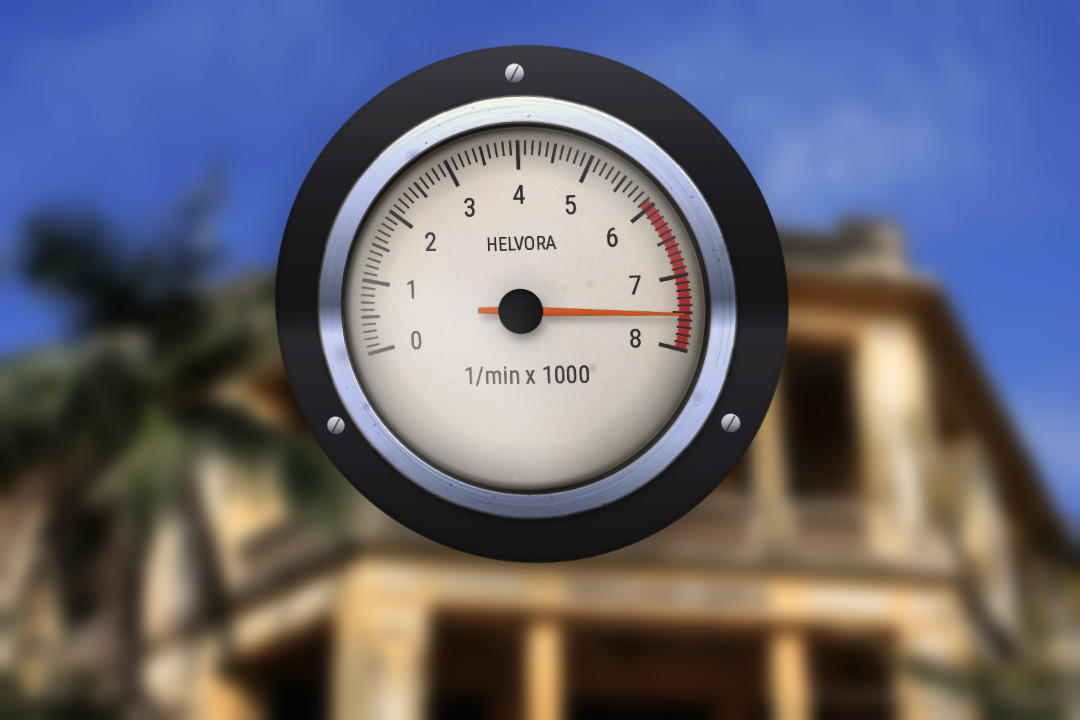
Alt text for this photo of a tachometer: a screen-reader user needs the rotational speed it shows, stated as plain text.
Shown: 7500 rpm
